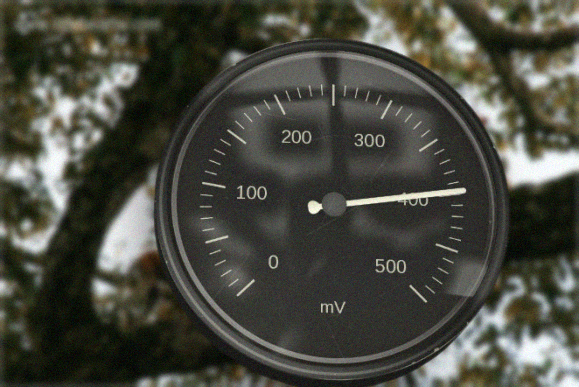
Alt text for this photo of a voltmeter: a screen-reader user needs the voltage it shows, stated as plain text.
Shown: 400 mV
